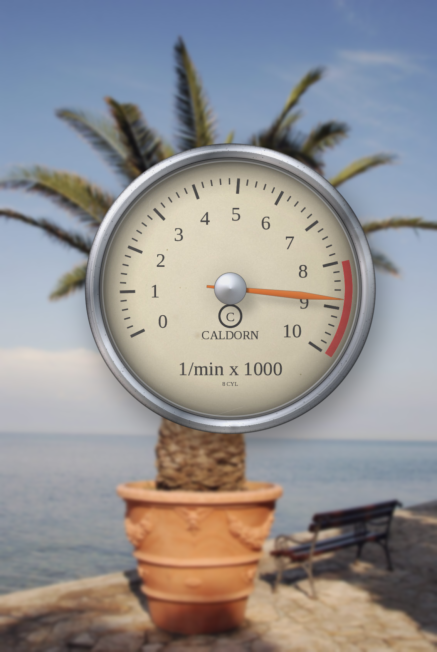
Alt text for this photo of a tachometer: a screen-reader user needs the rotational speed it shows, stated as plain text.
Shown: 8800 rpm
